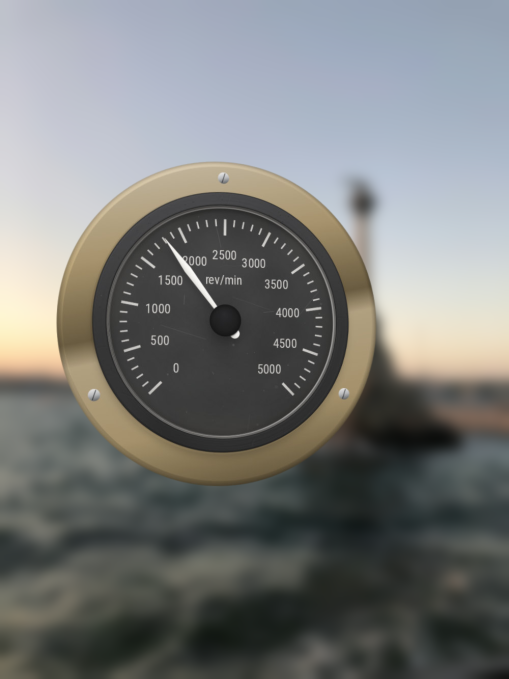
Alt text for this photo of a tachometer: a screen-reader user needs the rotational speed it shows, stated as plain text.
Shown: 1800 rpm
